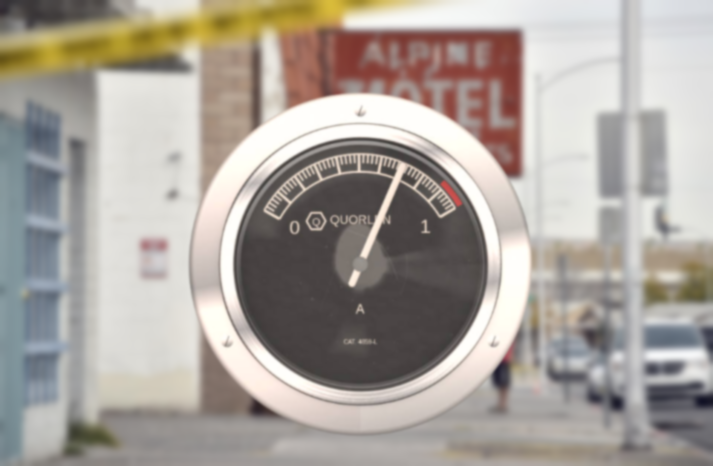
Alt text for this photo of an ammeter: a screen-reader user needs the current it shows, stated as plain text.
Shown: 0.7 A
